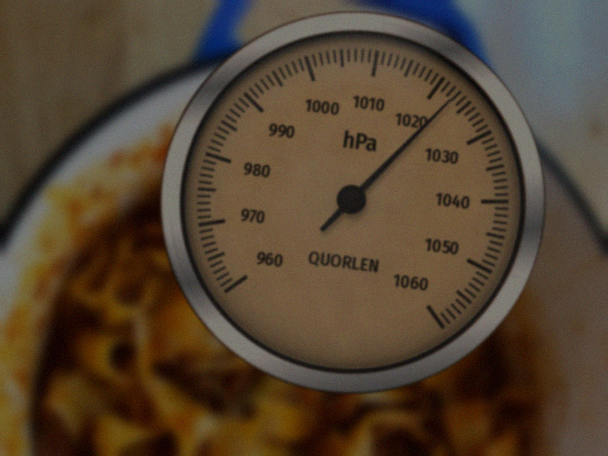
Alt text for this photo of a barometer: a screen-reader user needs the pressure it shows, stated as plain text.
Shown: 1023 hPa
